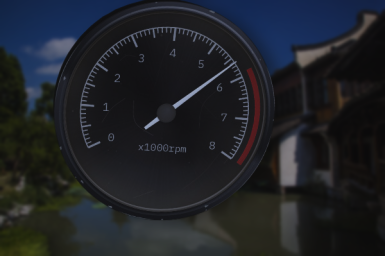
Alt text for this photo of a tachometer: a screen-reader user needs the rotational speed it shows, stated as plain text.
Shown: 5600 rpm
